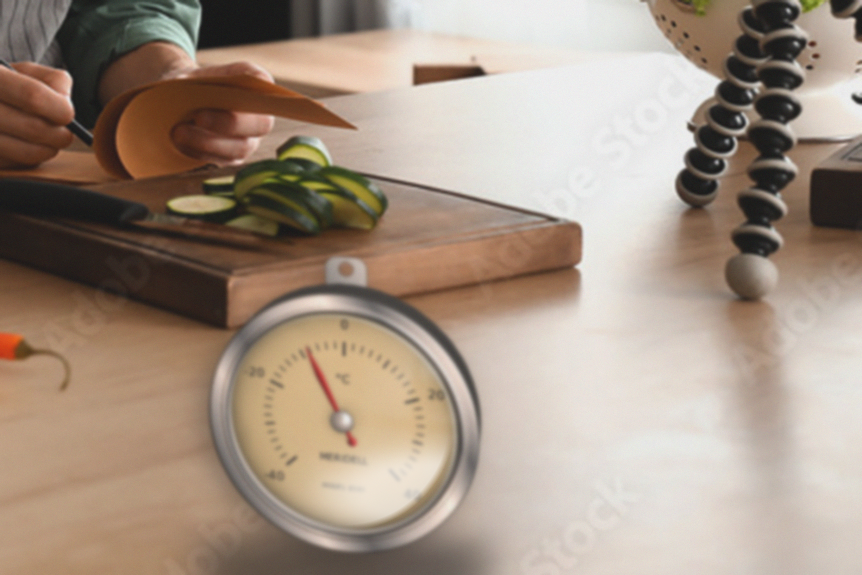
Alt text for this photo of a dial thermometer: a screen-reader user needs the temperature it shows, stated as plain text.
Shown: -8 °C
